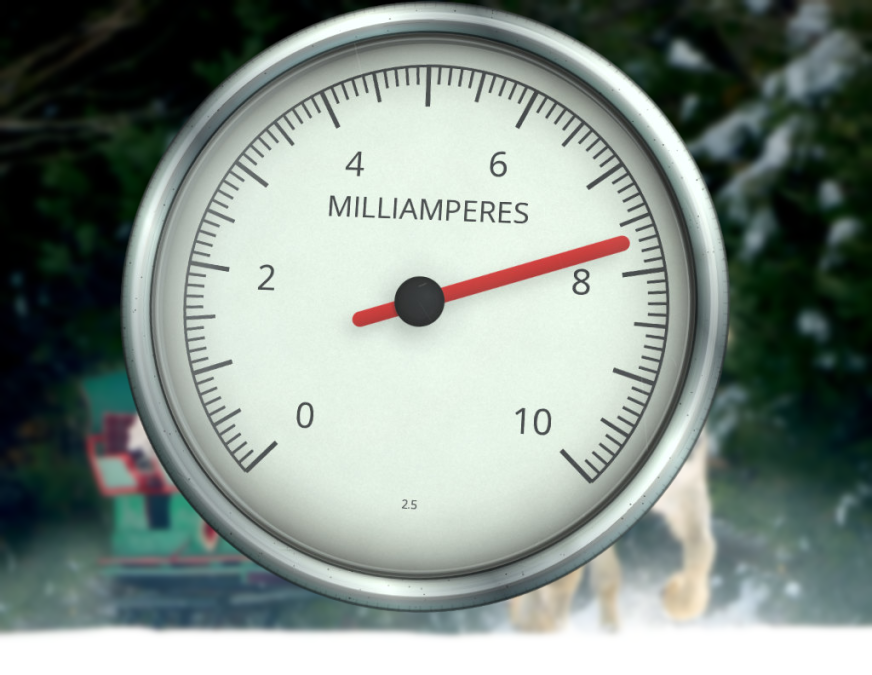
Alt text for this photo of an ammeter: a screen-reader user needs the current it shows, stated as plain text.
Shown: 7.7 mA
